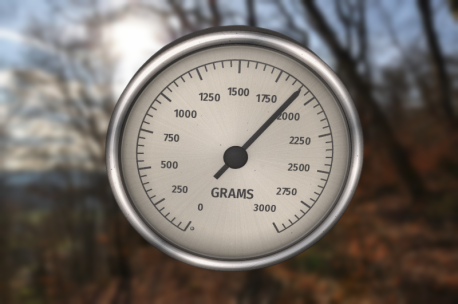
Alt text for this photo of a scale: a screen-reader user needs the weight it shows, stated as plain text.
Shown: 1900 g
